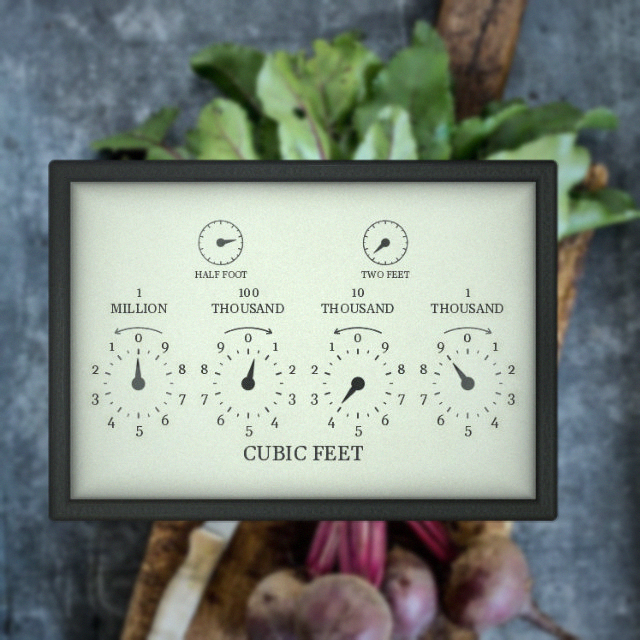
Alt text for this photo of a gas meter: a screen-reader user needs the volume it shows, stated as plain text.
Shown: 3900 ft³
